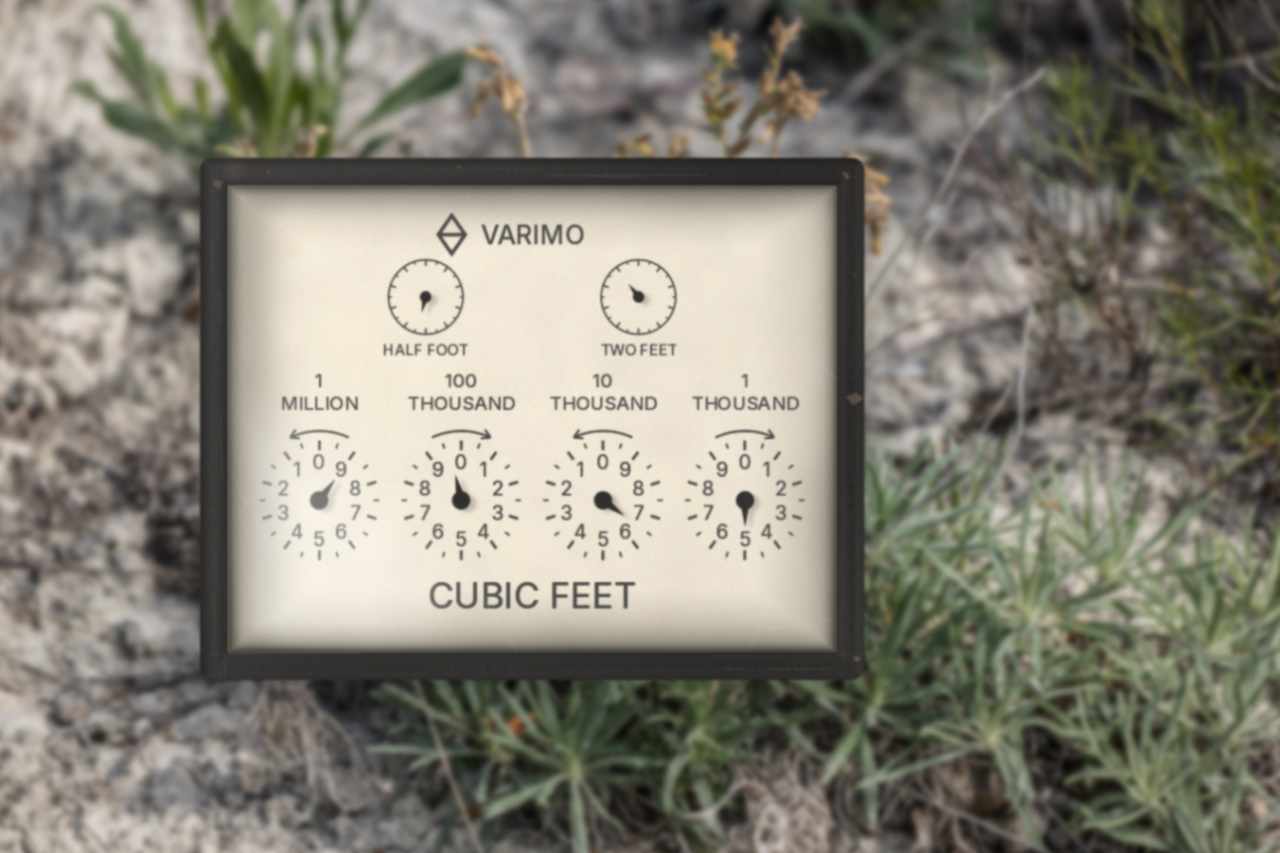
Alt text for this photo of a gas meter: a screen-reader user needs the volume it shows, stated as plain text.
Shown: 896500 ft³
